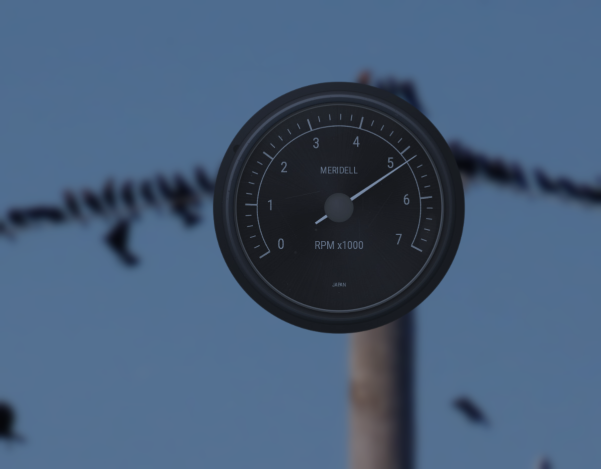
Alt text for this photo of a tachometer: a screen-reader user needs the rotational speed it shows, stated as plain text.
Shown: 5200 rpm
